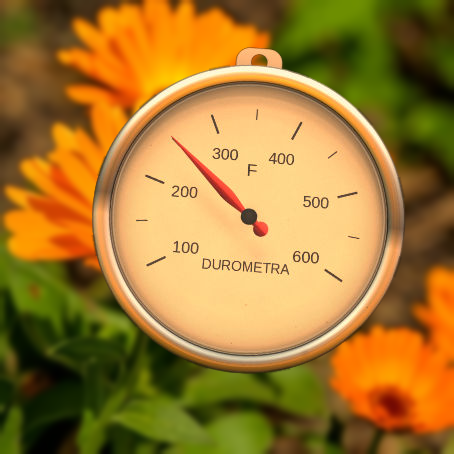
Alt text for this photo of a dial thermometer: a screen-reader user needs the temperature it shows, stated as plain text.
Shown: 250 °F
